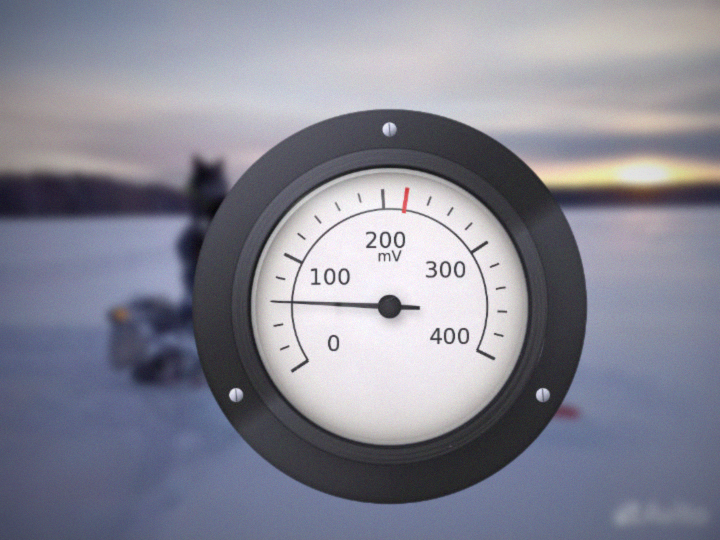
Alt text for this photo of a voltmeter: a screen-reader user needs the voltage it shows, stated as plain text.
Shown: 60 mV
